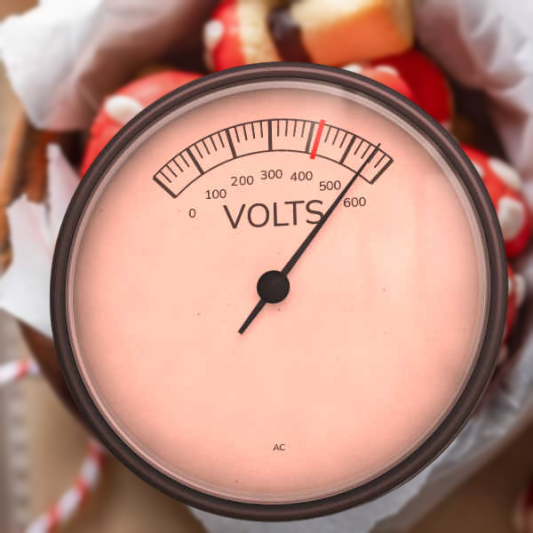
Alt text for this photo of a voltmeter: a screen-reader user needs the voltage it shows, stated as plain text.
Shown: 560 V
